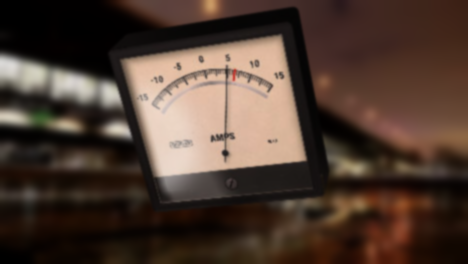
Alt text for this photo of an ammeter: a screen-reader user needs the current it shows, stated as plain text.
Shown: 5 A
